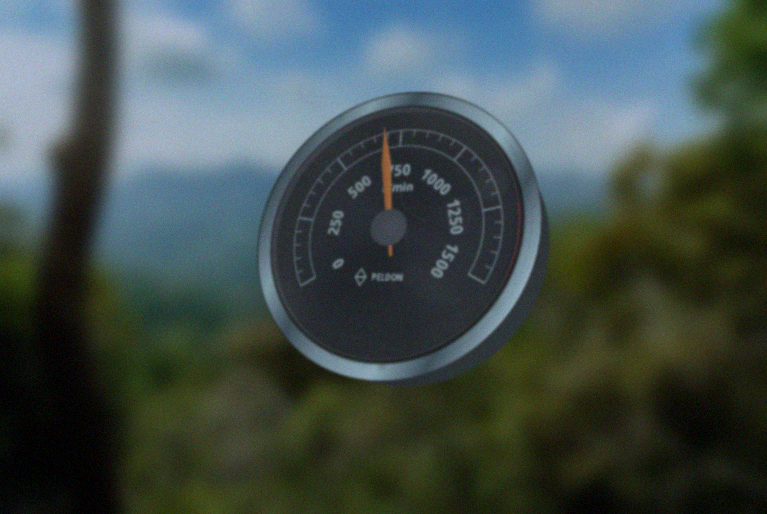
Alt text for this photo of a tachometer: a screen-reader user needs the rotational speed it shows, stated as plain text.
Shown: 700 rpm
